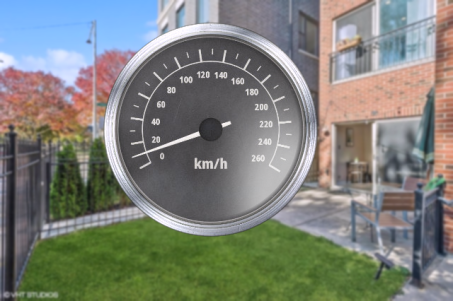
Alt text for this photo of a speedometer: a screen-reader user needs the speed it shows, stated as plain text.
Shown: 10 km/h
